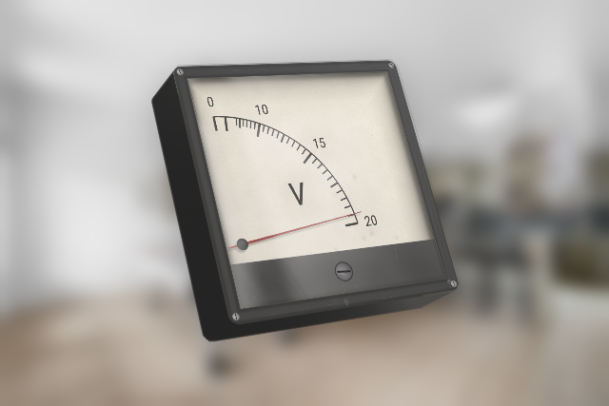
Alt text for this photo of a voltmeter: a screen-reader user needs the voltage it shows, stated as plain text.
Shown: 19.5 V
